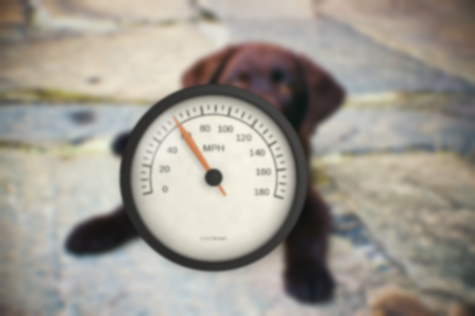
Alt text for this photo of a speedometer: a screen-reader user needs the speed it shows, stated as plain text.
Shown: 60 mph
